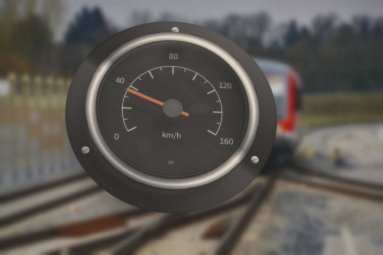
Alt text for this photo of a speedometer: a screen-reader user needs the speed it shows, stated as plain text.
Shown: 35 km/h
